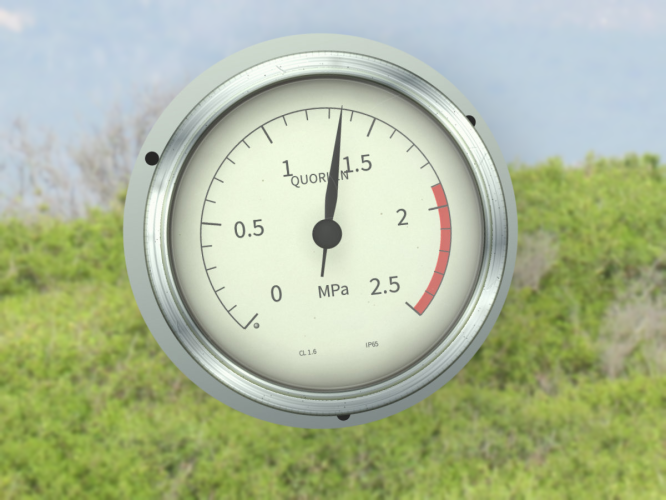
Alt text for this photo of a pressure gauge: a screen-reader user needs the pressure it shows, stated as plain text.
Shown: 1.35 MPa
